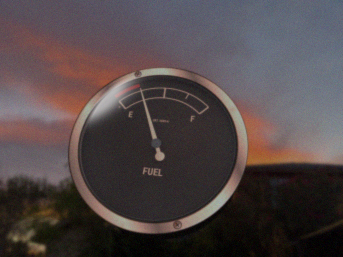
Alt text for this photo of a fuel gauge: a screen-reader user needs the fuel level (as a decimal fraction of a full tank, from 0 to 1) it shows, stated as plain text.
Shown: 0.25
